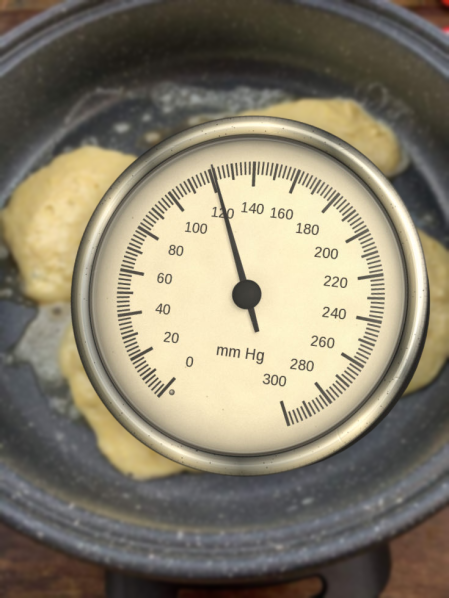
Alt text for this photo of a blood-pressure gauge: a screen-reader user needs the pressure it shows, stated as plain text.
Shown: 122 mmHg
